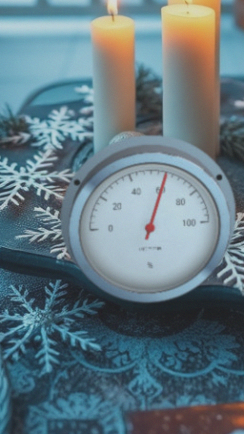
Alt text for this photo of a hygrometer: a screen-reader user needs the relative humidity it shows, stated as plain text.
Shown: 60 %
